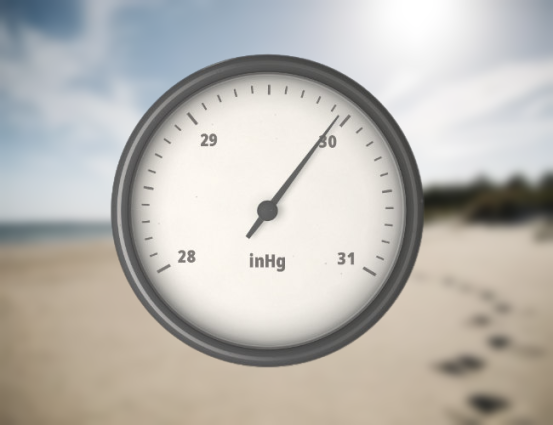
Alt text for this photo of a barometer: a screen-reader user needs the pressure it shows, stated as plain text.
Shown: 29.95 inHg
